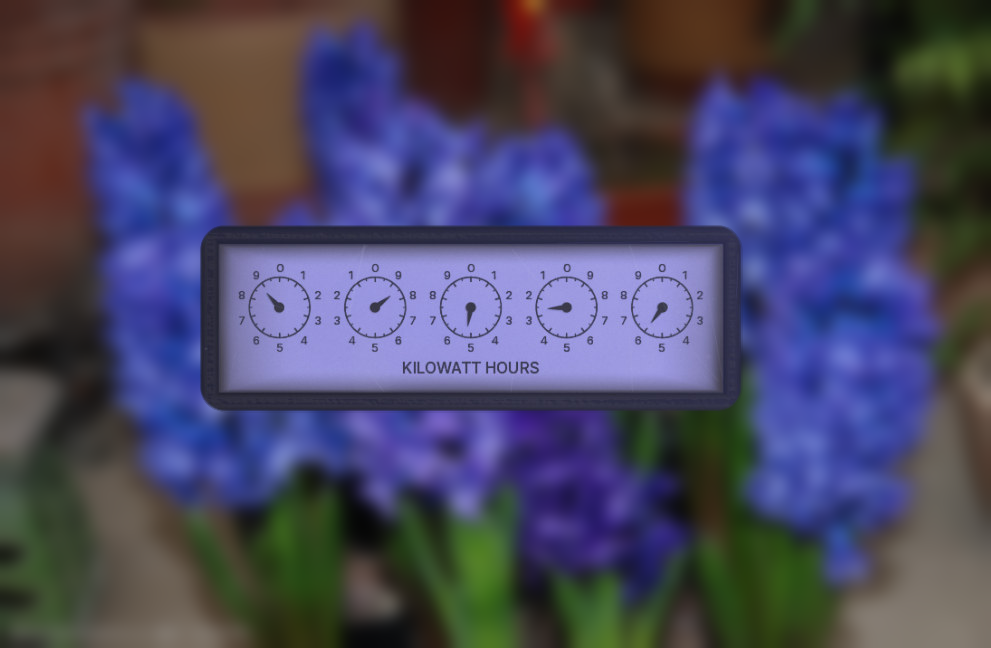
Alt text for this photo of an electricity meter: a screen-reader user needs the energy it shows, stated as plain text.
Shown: 88526 kWh
